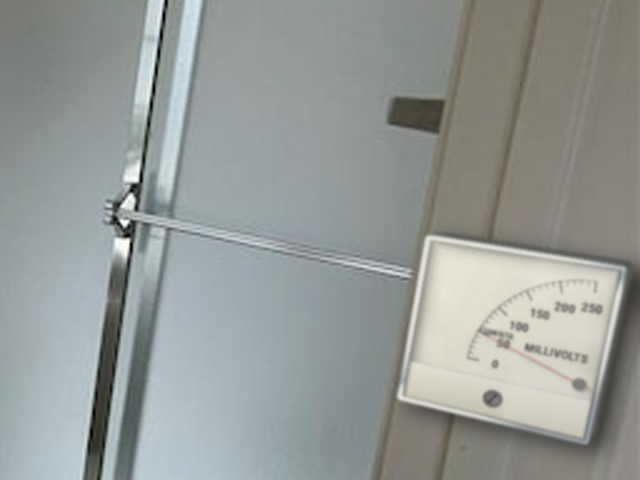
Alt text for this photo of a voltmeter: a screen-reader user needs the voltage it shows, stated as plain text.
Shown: 50 mV
